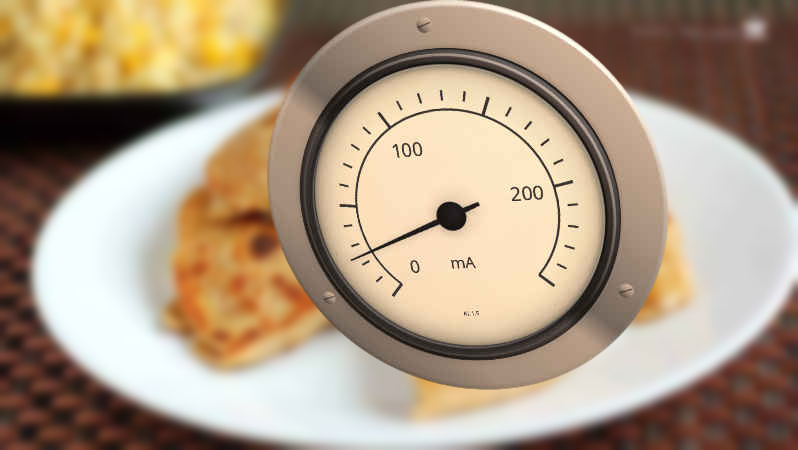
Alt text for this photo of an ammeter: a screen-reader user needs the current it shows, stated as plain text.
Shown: 25 mA
